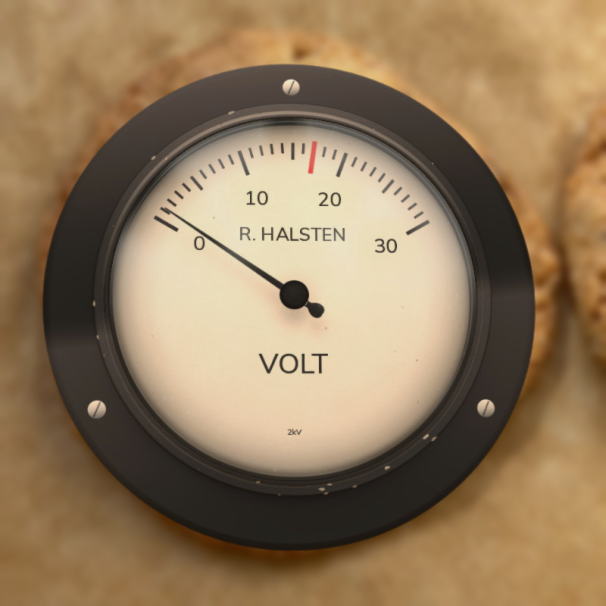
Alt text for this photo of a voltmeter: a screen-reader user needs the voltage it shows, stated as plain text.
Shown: 1 V
